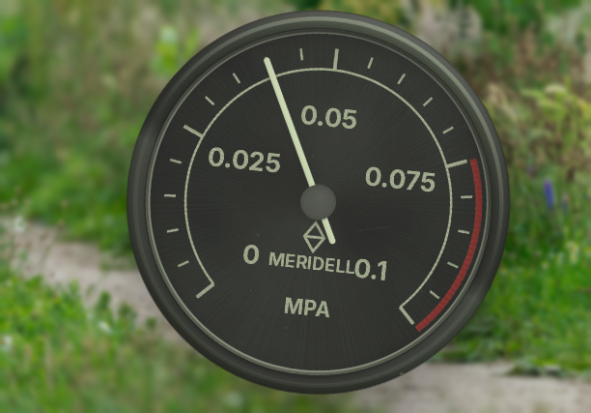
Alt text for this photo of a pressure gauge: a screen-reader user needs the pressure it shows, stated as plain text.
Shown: 0.04 MPa
